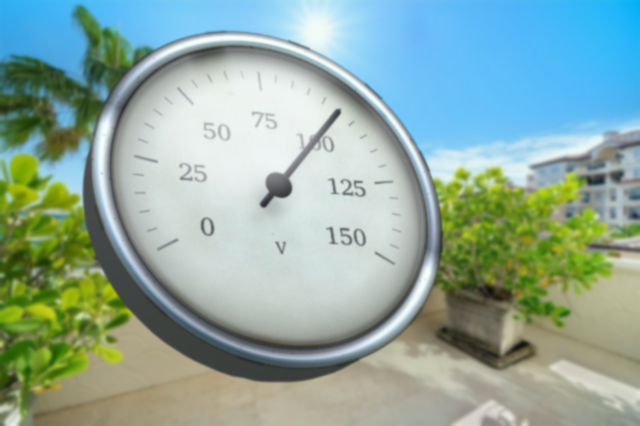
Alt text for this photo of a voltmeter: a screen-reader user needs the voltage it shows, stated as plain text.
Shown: 100 V
